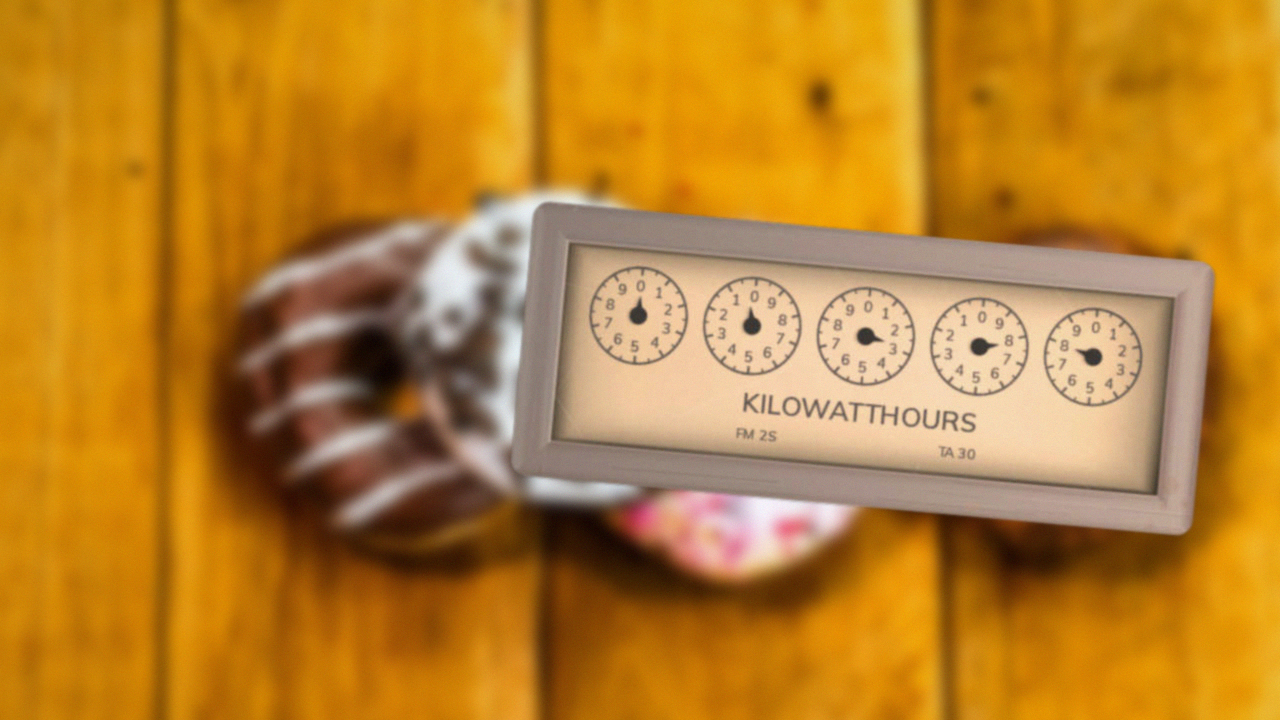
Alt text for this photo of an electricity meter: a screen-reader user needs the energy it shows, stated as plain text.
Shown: 278 kWh
